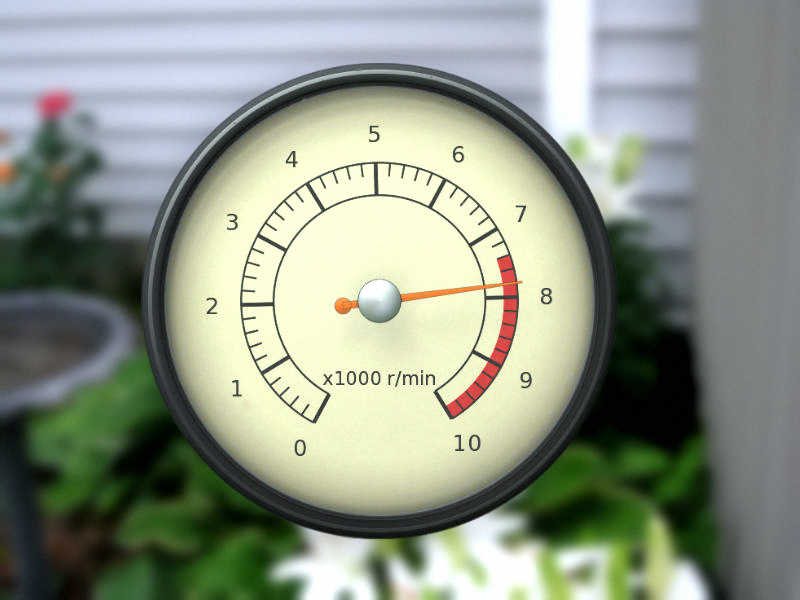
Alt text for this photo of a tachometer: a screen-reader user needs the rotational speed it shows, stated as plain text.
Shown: 7800 rpm
